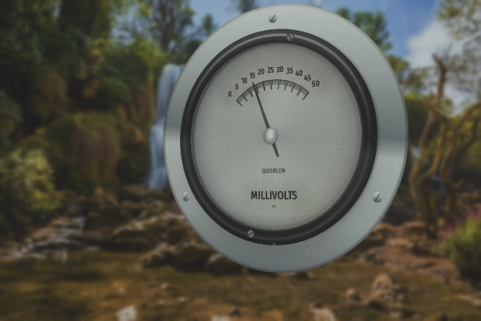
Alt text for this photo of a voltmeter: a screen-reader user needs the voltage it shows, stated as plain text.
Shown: 15 mV
